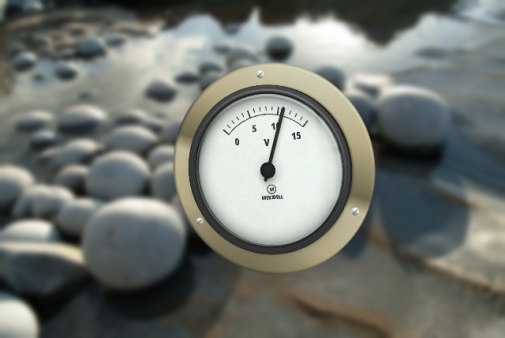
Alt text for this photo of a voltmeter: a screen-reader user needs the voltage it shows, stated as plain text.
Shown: 11 V
